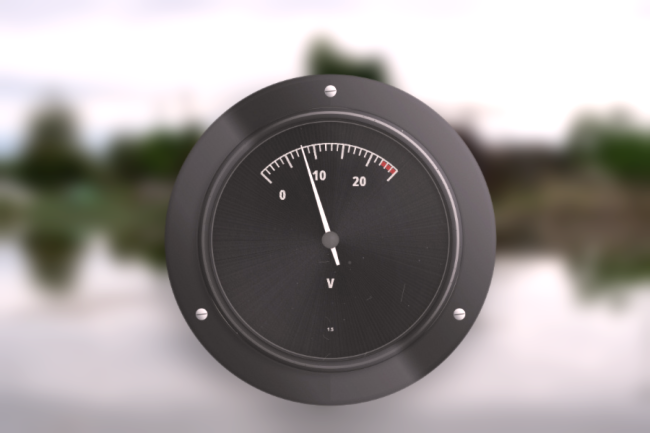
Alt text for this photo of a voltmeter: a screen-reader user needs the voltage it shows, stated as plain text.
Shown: 8 V
